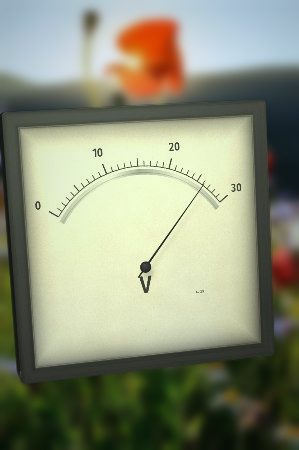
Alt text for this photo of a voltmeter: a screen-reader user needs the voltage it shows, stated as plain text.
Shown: 26 V
